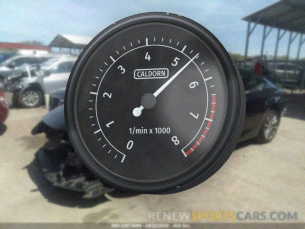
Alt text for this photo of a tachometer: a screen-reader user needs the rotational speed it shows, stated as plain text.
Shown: 5400 rpm
